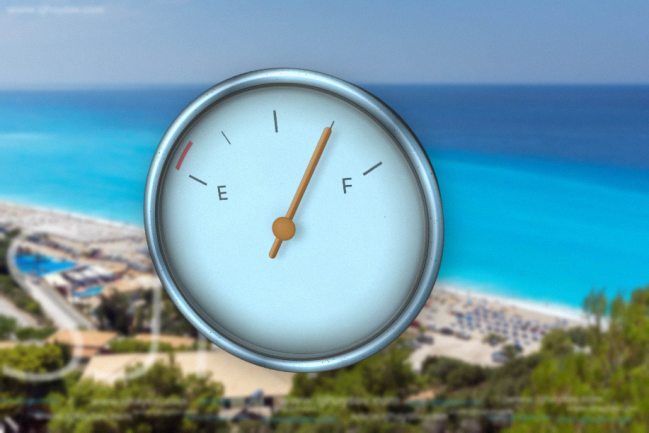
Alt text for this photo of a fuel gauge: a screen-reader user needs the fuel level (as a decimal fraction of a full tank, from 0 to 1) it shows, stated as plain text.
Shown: 0.75
